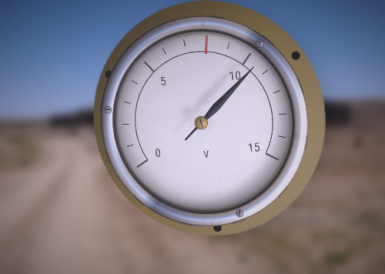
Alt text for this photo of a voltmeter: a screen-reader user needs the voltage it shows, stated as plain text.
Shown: 10.5 V
